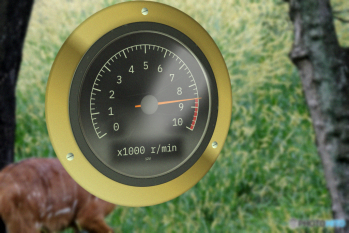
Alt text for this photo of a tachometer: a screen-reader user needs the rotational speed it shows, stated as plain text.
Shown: 8600 rpm
